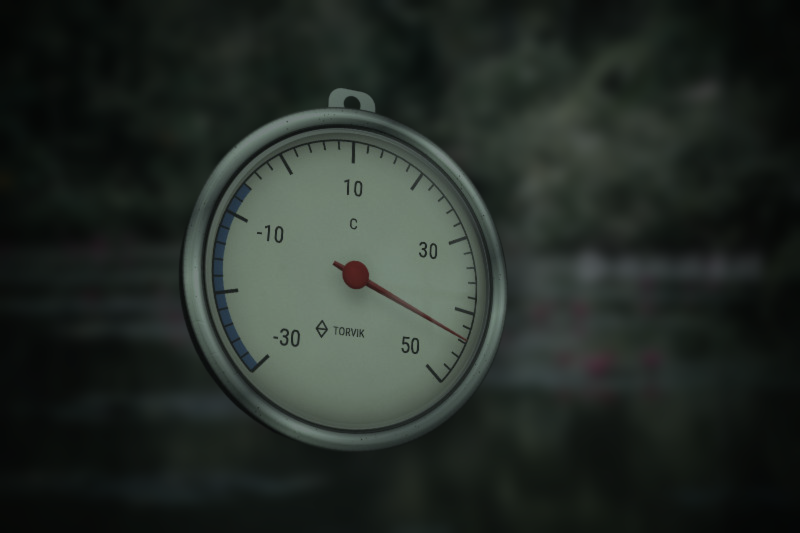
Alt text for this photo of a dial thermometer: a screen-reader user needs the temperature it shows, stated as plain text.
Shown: 44 °C
